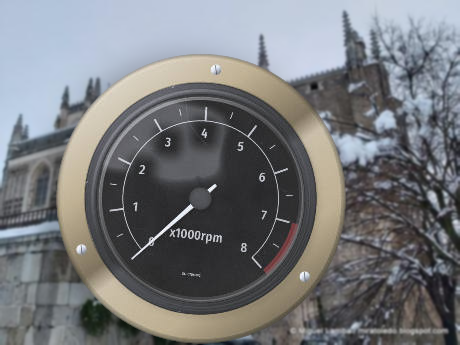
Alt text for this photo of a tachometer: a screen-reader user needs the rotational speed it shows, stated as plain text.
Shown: 0 rpm
